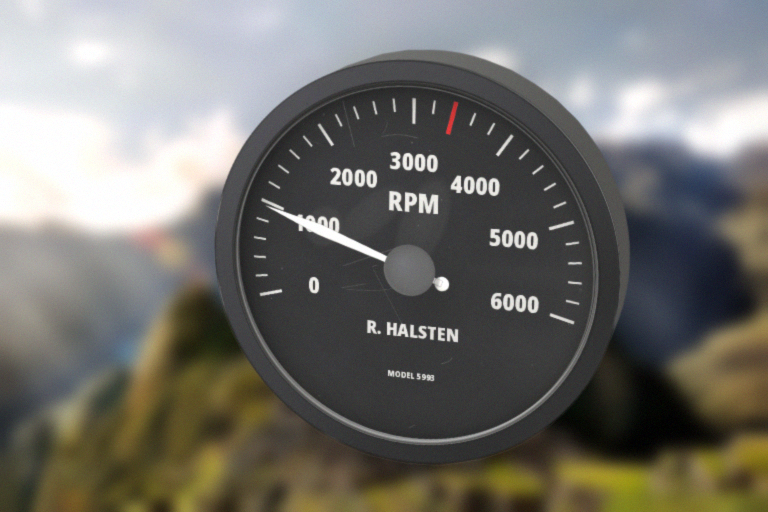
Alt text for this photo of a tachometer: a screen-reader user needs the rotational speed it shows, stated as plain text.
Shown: 1000 rpm
